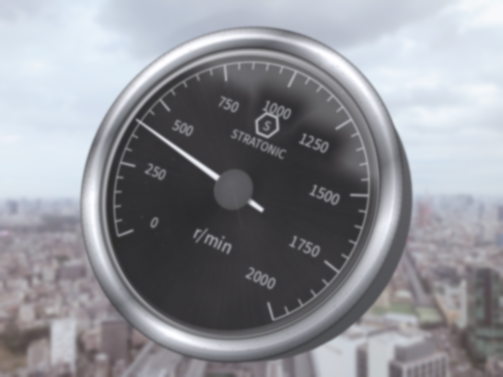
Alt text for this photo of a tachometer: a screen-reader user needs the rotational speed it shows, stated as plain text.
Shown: 400 rpm
